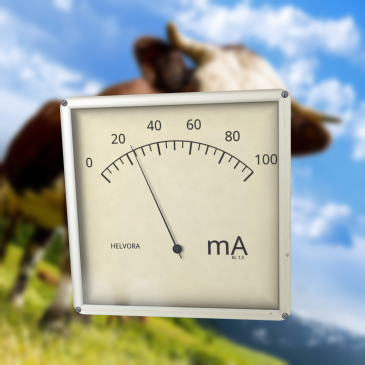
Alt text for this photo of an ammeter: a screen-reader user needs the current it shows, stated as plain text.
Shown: 25 mA
